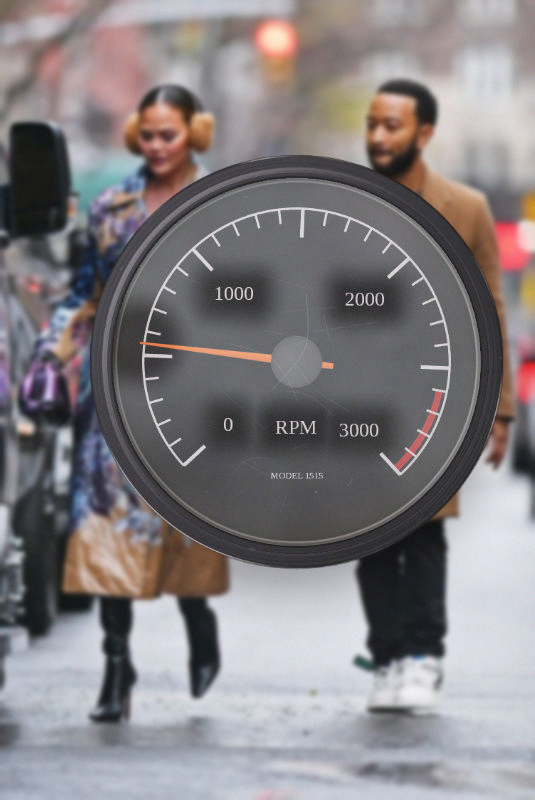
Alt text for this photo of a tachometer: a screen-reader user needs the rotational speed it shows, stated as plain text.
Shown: 550 rpm
